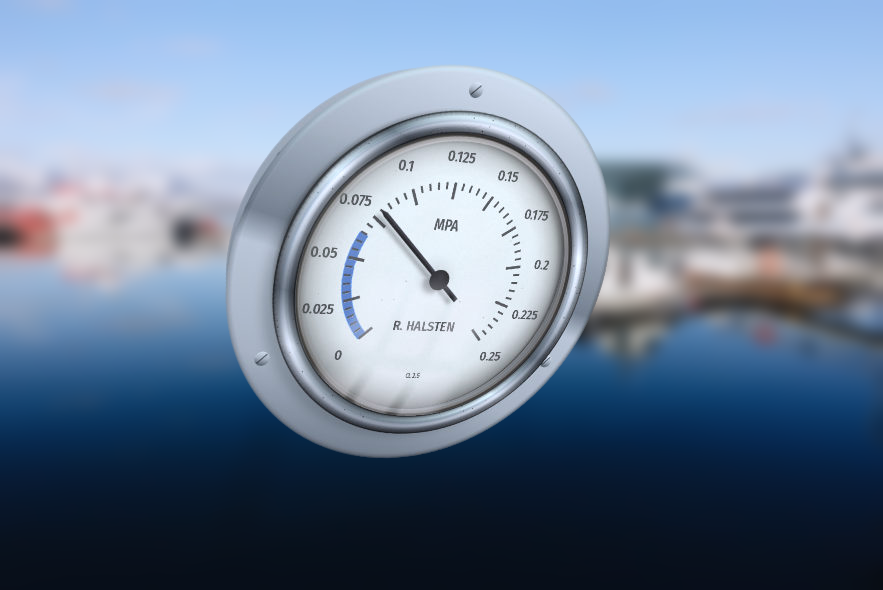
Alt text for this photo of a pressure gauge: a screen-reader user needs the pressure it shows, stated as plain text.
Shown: 0.08 MPa
